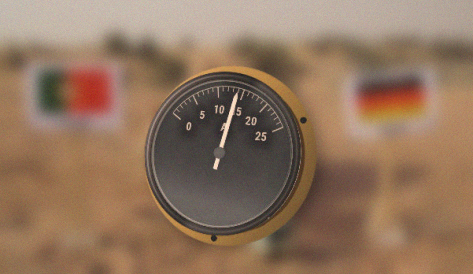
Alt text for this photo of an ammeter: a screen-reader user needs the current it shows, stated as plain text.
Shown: 14 A
